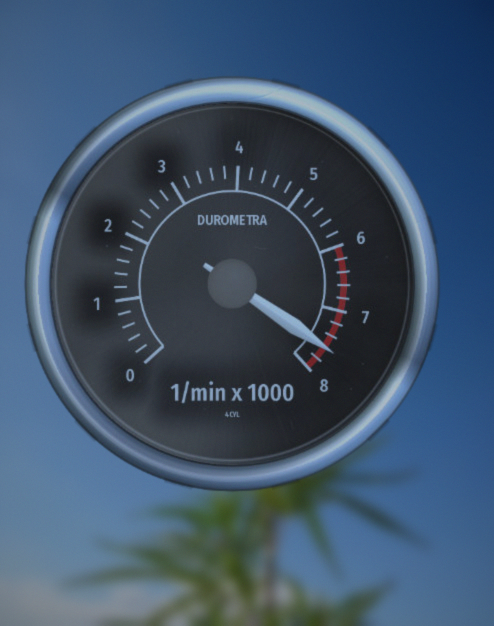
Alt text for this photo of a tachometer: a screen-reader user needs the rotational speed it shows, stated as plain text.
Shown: 7600 rpm
